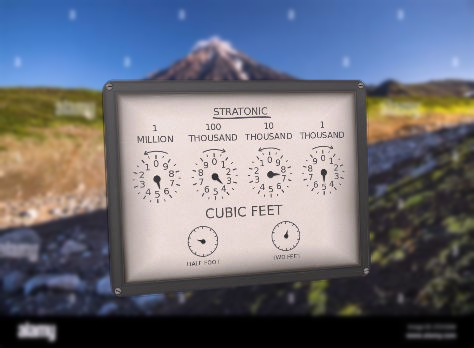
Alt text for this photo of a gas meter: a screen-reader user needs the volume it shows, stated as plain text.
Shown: 537500 ft³
